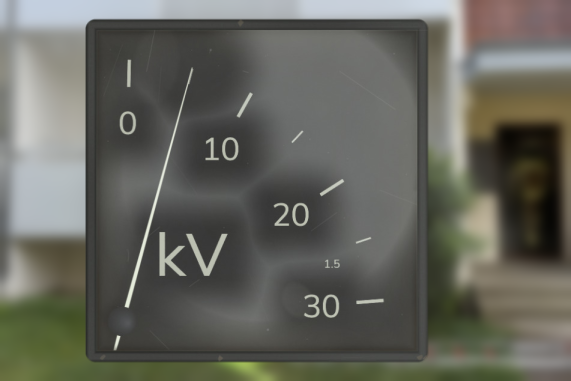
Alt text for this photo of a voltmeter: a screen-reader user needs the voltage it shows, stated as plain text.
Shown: 5 kV
